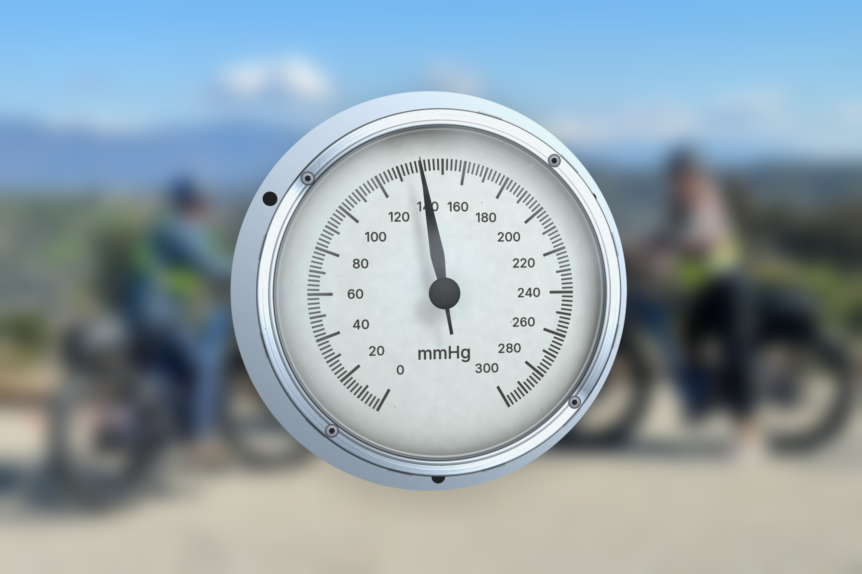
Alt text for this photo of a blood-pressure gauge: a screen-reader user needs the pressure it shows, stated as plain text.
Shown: 140 mmHg
